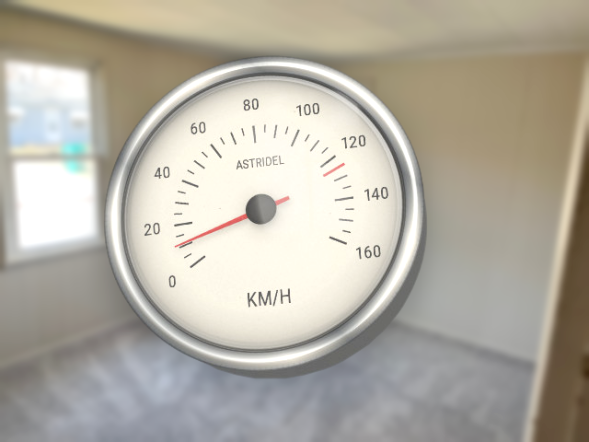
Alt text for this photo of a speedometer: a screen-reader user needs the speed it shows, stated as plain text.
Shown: 10 km/h
